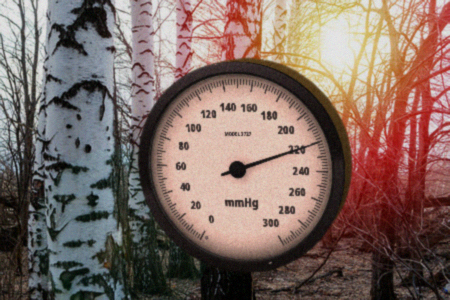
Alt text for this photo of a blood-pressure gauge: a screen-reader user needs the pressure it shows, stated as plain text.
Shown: 220 mmHg
